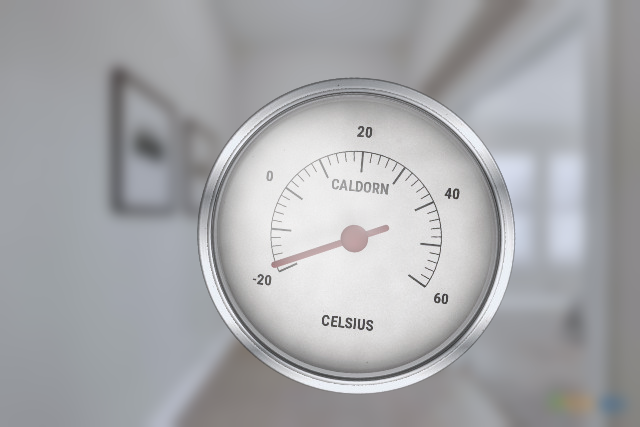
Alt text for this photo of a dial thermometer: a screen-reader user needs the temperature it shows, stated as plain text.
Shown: -18 °C
